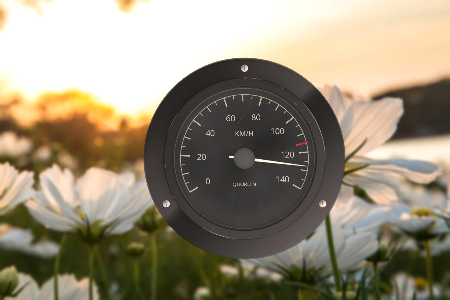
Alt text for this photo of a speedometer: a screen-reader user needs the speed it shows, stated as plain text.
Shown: 127.5 km/h
